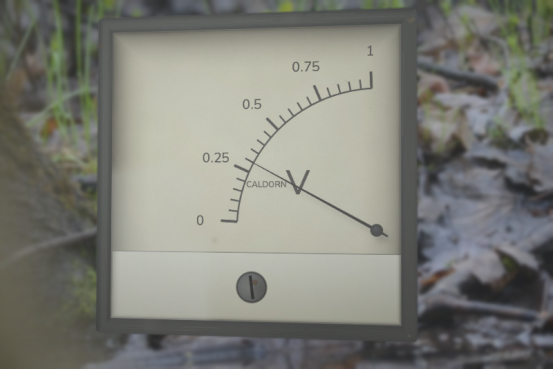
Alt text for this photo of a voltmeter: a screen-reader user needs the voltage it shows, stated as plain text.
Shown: 0.3 V
